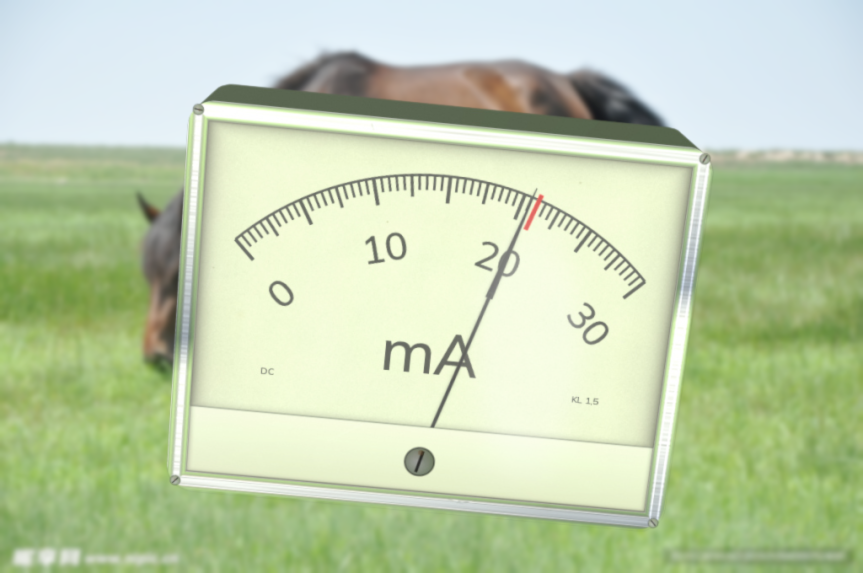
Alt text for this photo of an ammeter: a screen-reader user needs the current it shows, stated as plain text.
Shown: 20.5 mA
